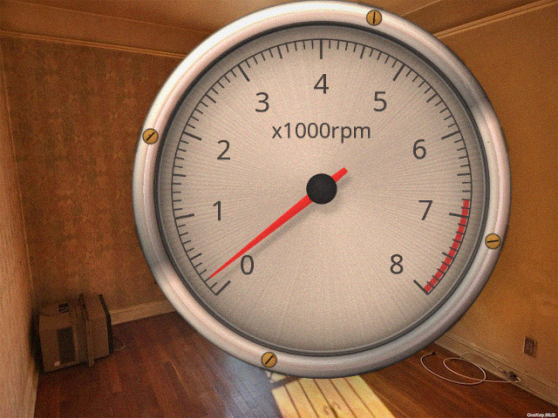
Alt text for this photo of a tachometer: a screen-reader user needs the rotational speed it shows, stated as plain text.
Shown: 200 rpm
